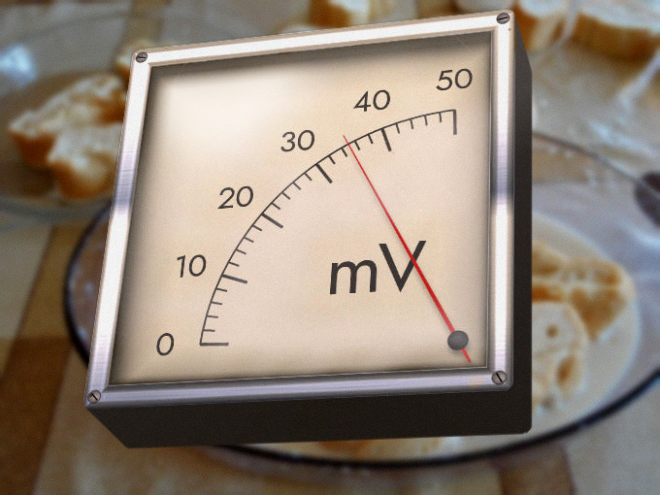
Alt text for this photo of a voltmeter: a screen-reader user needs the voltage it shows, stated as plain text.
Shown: 35 mV
